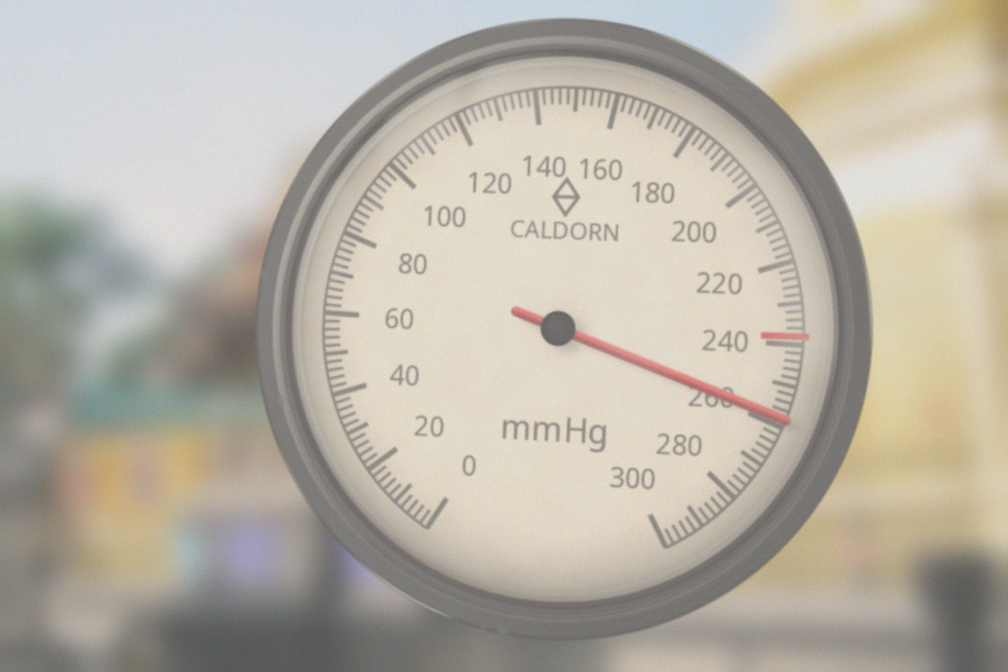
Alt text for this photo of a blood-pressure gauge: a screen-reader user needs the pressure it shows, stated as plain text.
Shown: 258 mmHg
